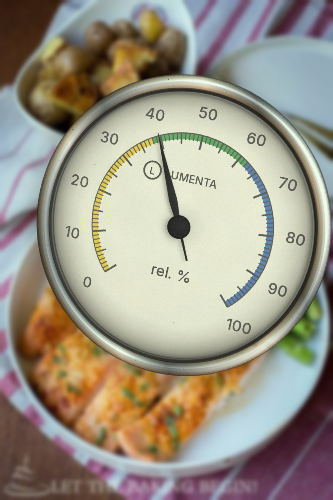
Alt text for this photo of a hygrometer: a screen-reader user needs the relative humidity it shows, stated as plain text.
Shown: 40 %
